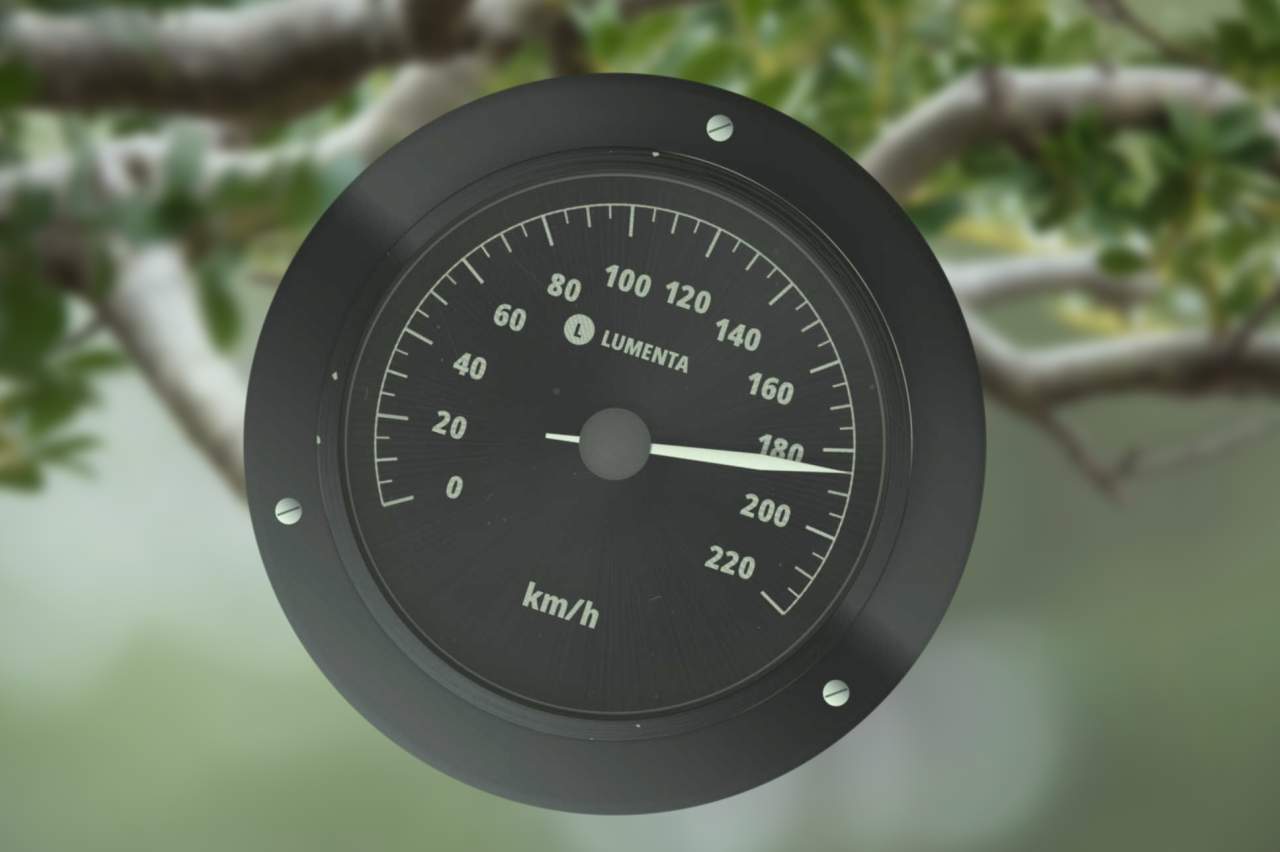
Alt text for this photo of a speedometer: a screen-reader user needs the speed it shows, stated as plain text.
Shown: 185 km/h
